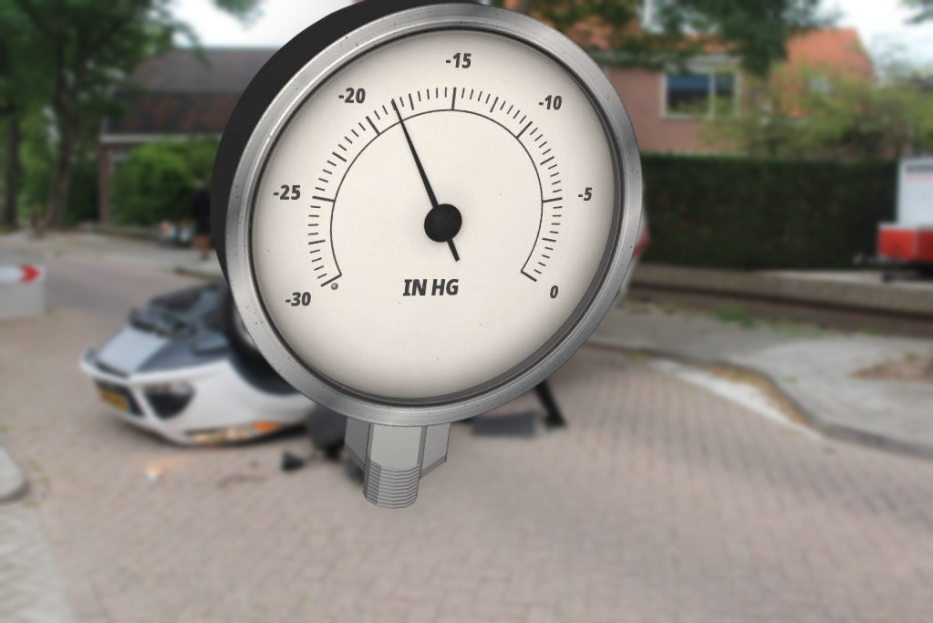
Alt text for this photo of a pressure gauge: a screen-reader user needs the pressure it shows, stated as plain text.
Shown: -18.5 inHg
